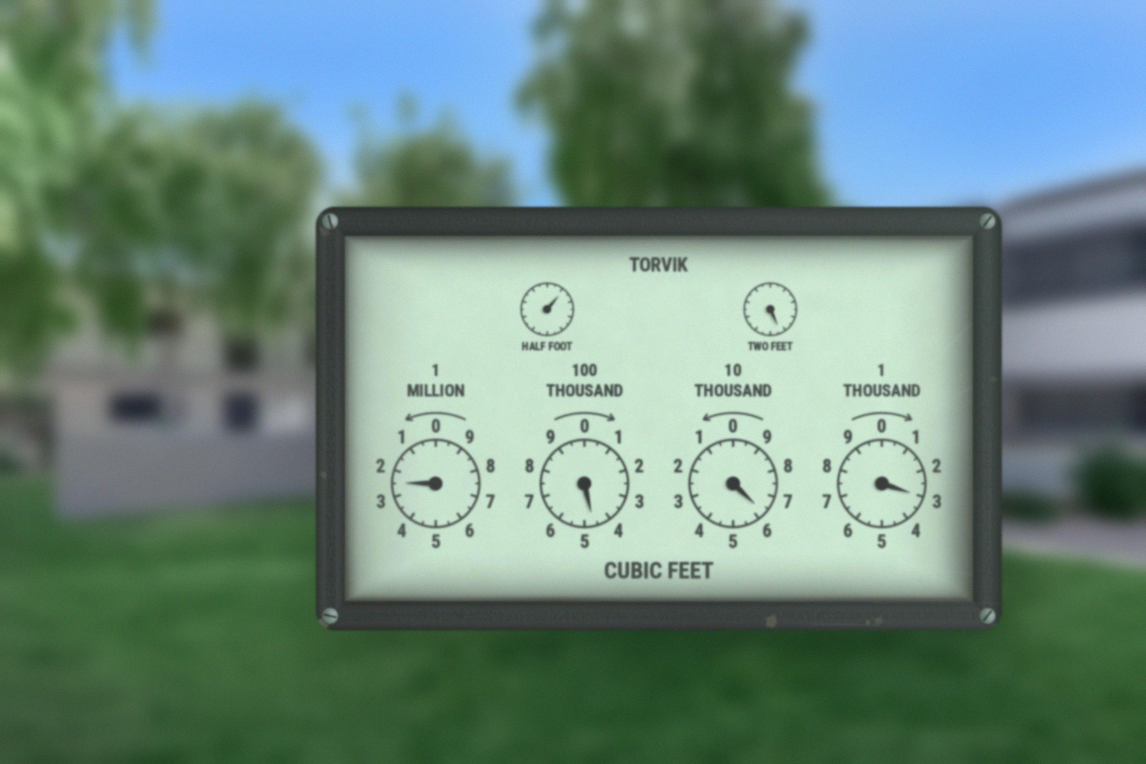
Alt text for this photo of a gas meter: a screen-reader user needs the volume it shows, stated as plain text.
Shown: 246300 ft³
